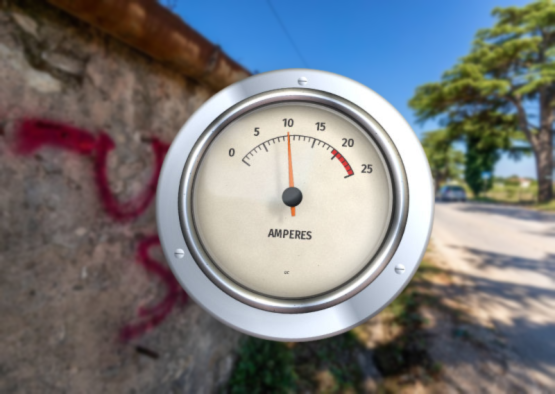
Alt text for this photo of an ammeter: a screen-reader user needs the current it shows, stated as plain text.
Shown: 10 A
